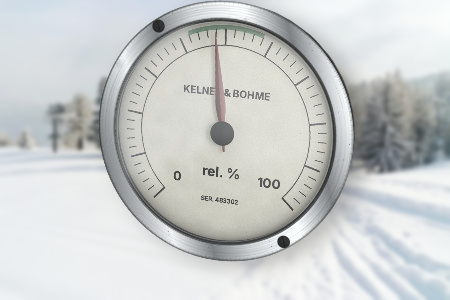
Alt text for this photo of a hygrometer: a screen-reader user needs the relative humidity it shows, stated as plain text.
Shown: 48 %
